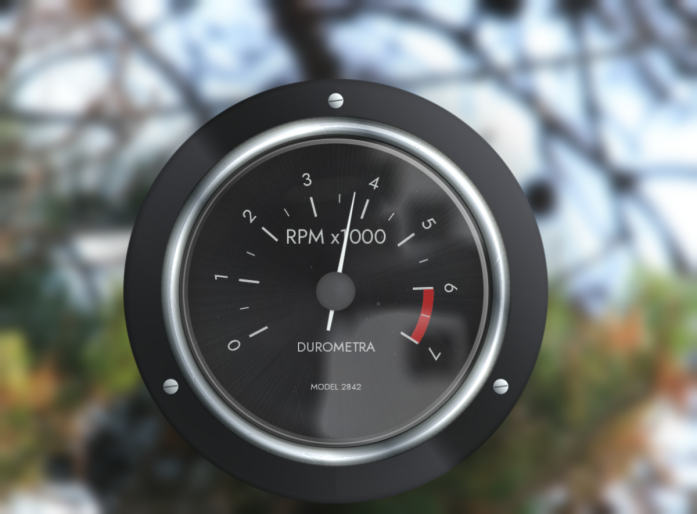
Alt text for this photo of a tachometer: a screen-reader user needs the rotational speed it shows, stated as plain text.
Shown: 3750 rpm
